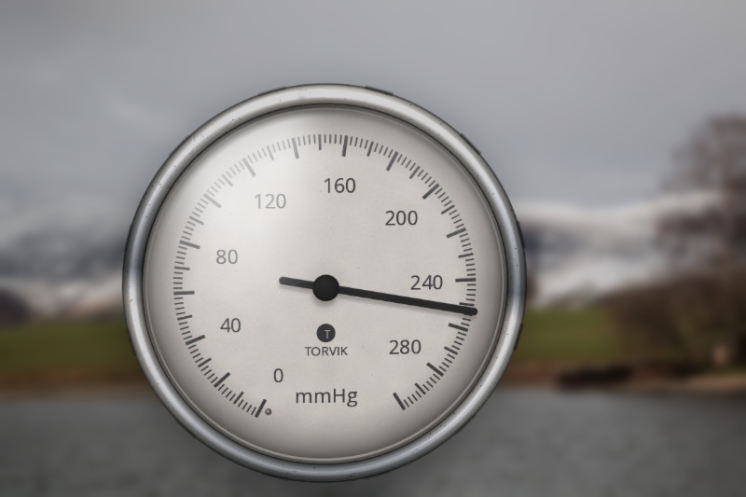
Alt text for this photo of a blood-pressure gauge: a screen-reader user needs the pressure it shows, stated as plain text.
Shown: 252 mmHg
